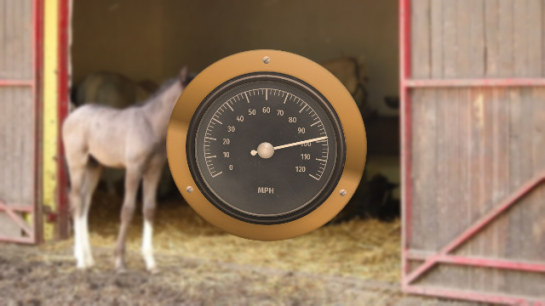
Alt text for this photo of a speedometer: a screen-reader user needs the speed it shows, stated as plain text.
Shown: 98 mph
